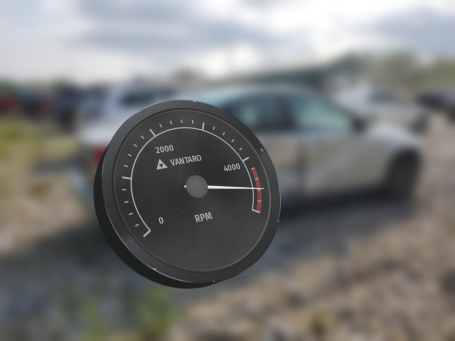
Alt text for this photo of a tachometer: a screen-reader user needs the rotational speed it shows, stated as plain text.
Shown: 4600 rpm
